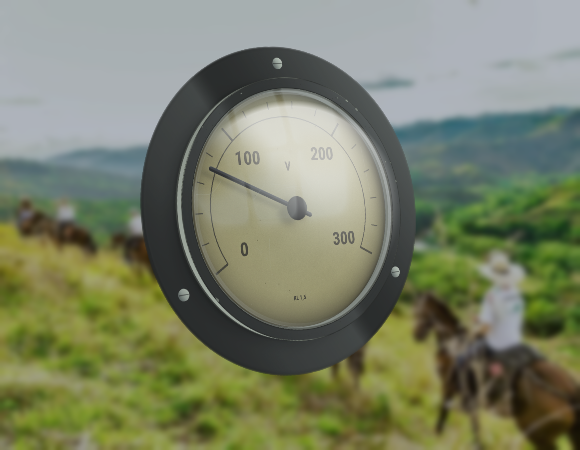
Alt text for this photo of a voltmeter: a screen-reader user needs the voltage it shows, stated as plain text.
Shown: 70 V
